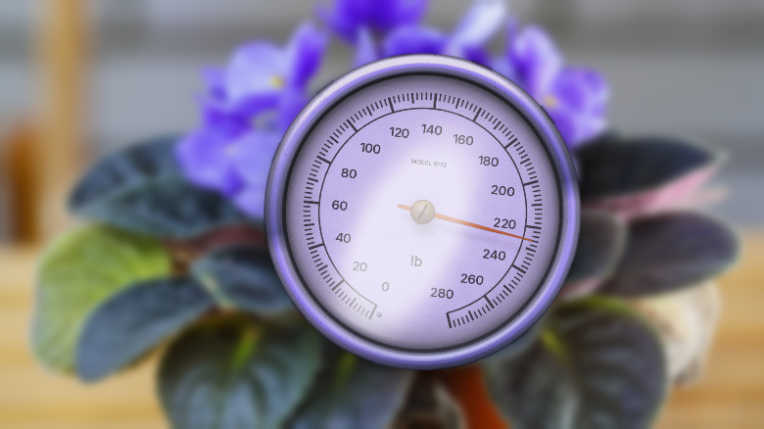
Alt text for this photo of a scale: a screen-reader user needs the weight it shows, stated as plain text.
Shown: 226 lb
